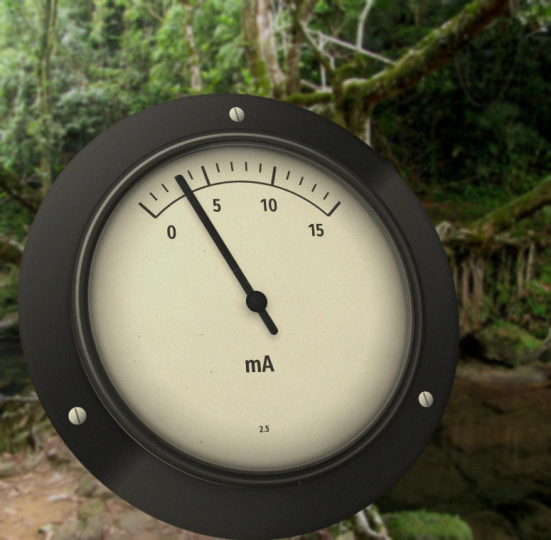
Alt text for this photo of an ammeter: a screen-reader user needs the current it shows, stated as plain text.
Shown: 3 mA
